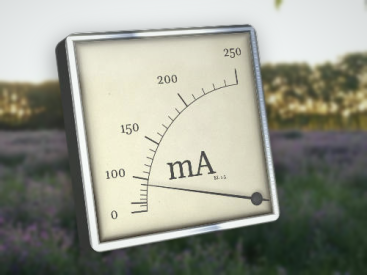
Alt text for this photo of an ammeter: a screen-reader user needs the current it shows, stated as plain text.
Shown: 90 mA
